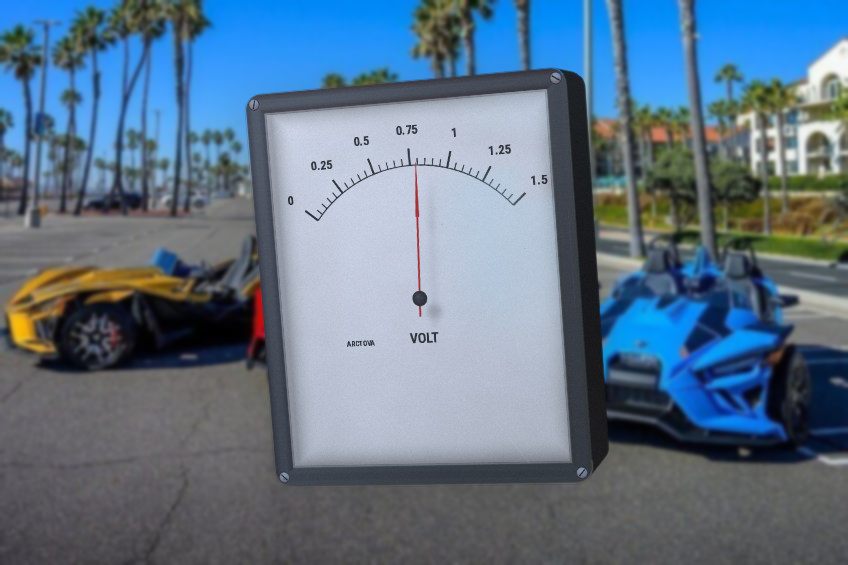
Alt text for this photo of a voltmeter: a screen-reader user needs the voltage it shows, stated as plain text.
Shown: 0.8 V
